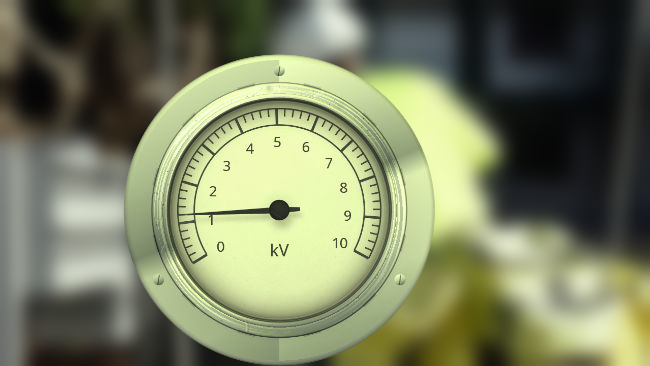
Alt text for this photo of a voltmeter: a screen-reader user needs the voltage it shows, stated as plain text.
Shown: 1.2 kV
